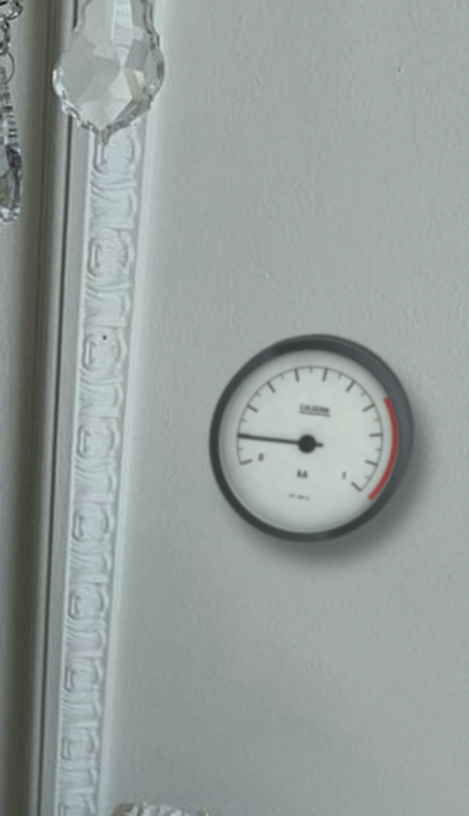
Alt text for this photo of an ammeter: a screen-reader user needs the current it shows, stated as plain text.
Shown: 0.1 kA
